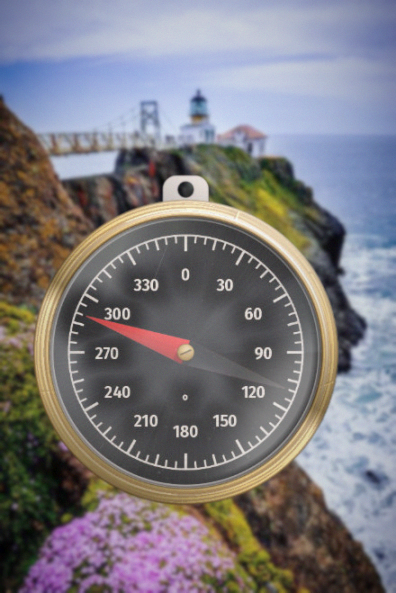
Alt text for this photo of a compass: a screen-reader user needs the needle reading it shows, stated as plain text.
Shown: 290 °
